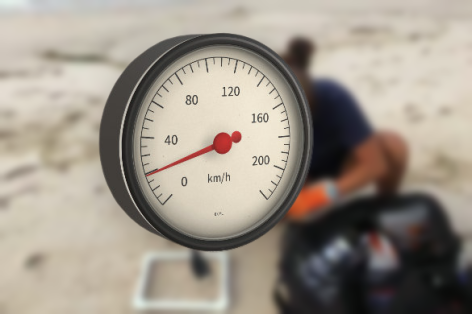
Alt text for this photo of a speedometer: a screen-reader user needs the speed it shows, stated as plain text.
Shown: 20 km/h
